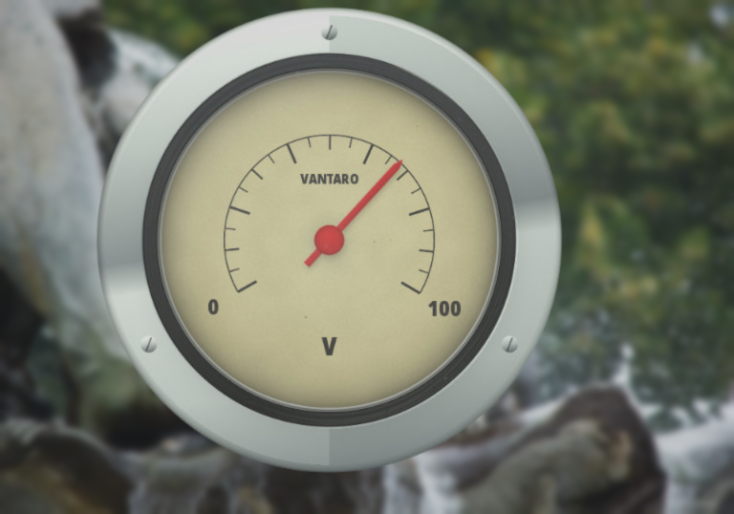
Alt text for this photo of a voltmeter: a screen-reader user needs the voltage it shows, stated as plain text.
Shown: 67.5 V
